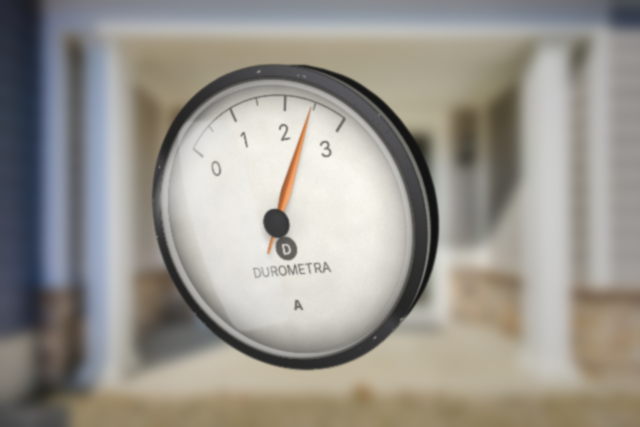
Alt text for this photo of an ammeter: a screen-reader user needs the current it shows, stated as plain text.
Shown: 2.5 A
